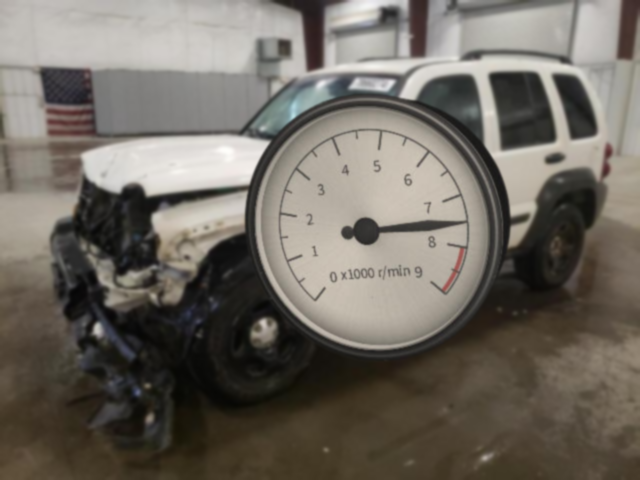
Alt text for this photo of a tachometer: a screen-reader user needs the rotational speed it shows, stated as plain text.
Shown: 7500 rpm
